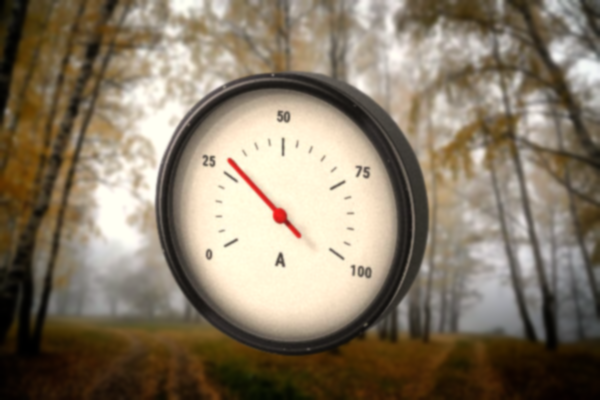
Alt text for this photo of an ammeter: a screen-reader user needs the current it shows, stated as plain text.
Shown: 30 A
